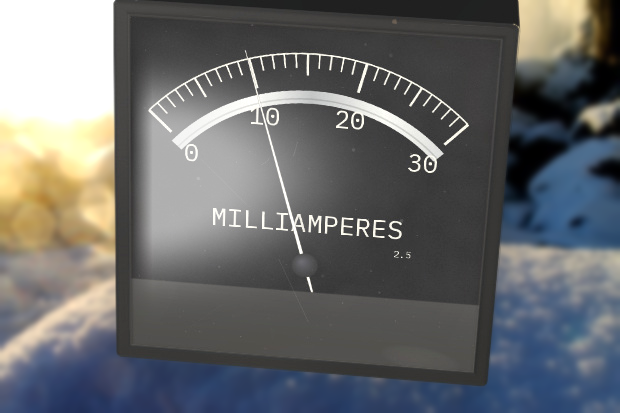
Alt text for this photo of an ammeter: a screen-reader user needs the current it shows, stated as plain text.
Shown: 10 mA
